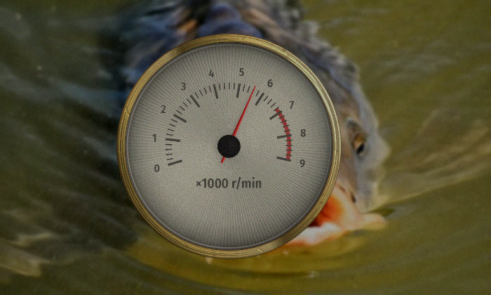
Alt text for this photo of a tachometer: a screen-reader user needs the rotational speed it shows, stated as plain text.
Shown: 5600 rpm
